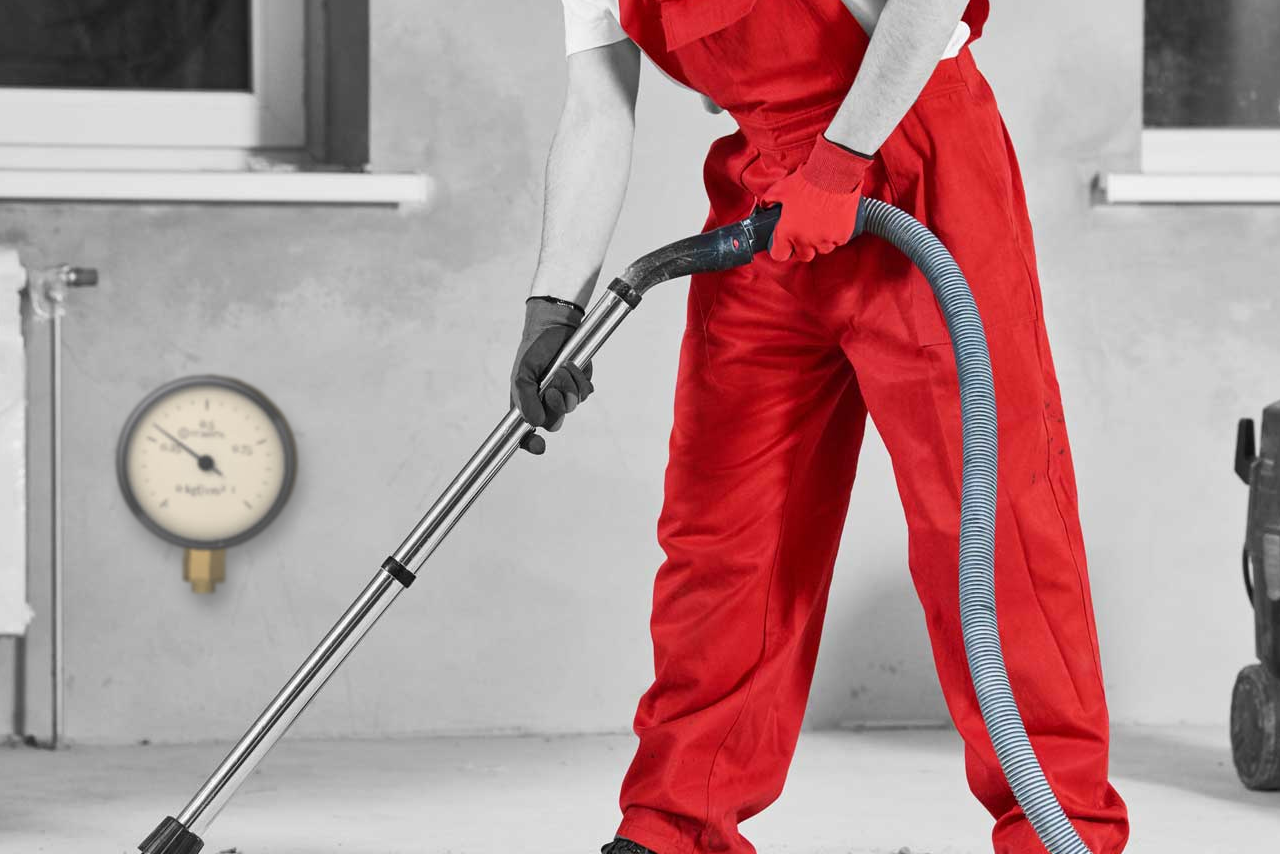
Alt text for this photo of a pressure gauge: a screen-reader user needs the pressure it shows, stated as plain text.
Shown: 0.3 kg/cm²
